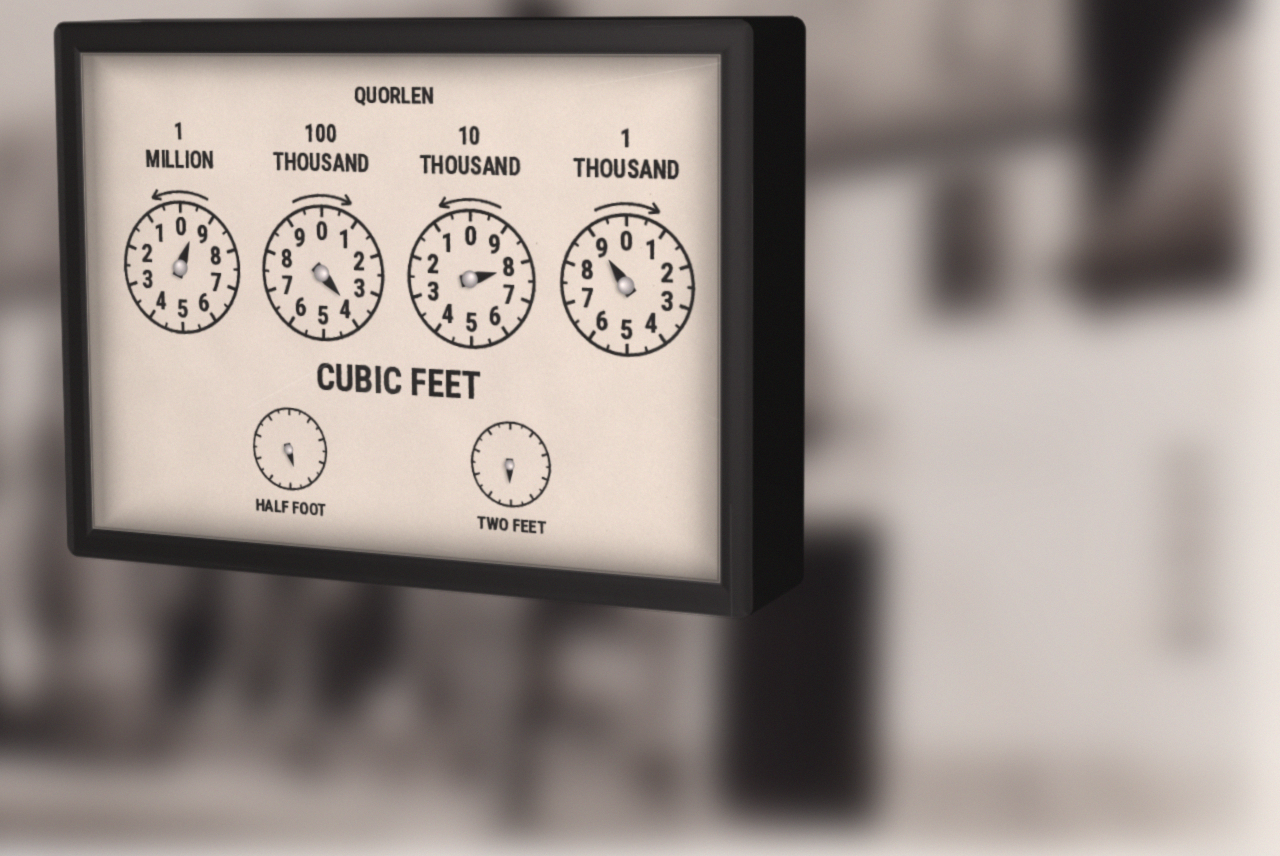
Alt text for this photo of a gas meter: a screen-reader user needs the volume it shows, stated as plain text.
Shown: 937900 ft³
